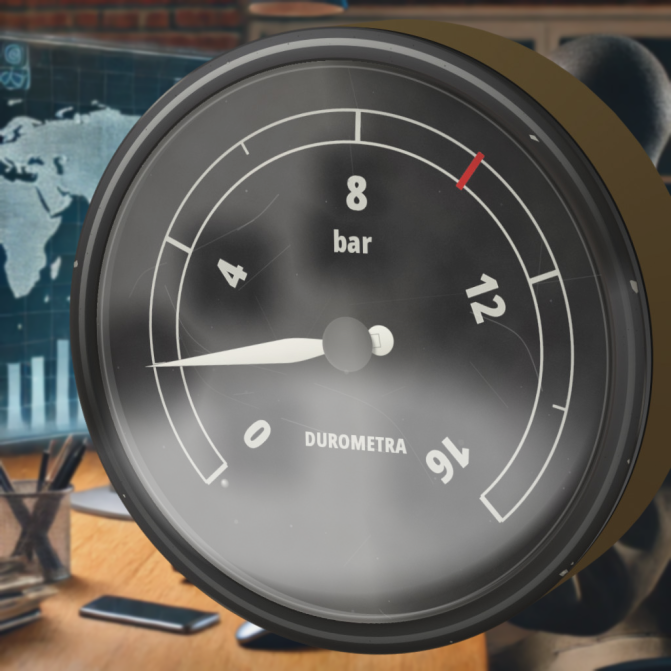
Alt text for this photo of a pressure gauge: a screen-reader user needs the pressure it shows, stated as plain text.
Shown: 2 bar
